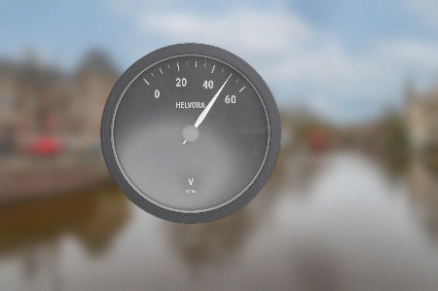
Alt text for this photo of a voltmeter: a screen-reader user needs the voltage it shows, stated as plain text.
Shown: 50 V
